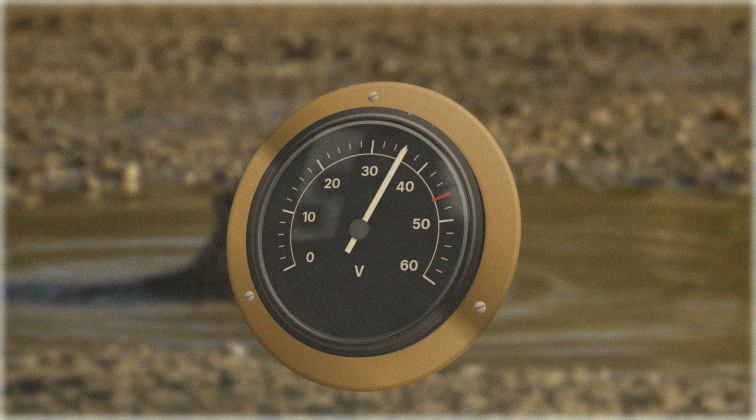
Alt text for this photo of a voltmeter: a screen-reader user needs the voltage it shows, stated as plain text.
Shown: 36 V
